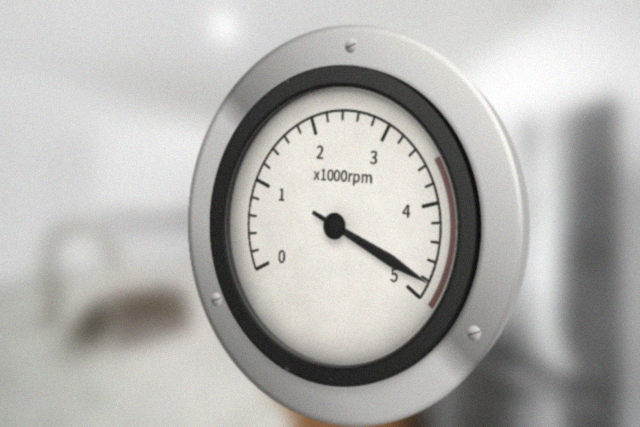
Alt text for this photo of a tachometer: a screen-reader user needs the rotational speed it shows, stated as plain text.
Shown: 4800 rpm
